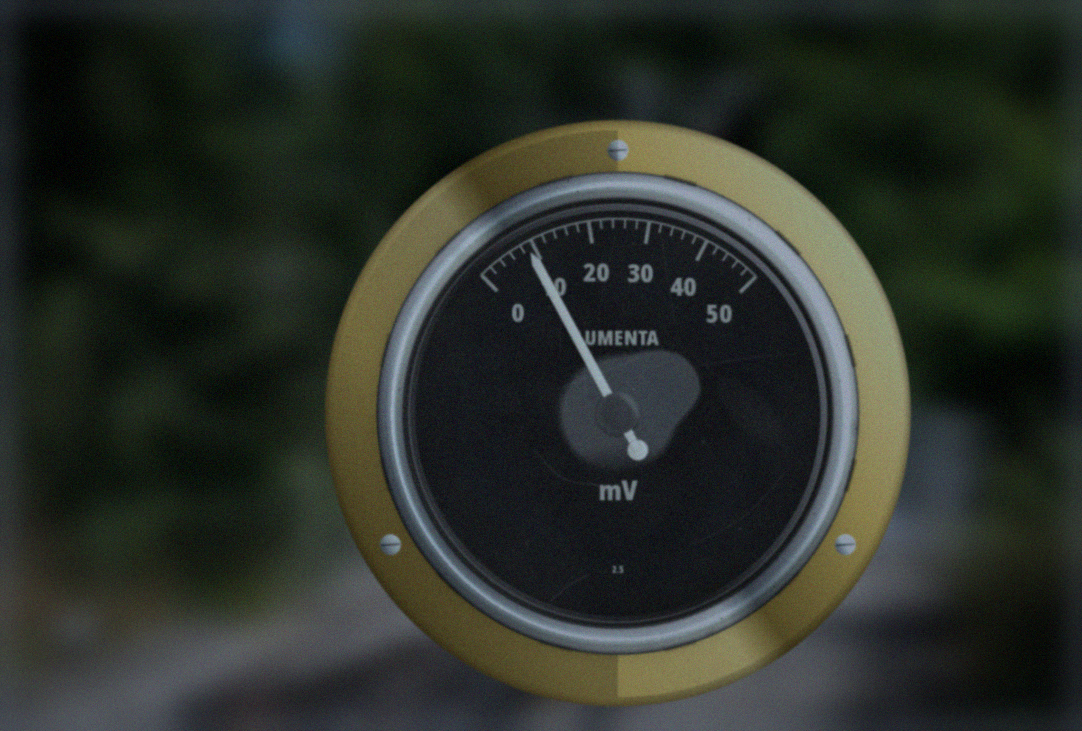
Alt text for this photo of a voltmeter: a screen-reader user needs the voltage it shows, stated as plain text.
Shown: 9 mV
